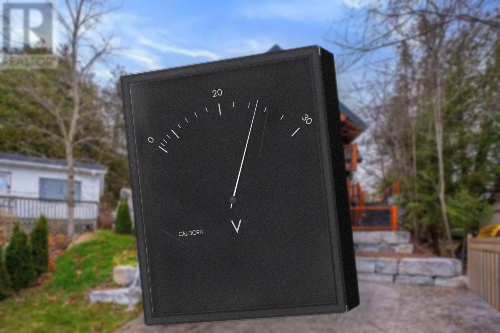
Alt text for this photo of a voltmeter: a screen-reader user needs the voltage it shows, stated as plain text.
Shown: 25 V
